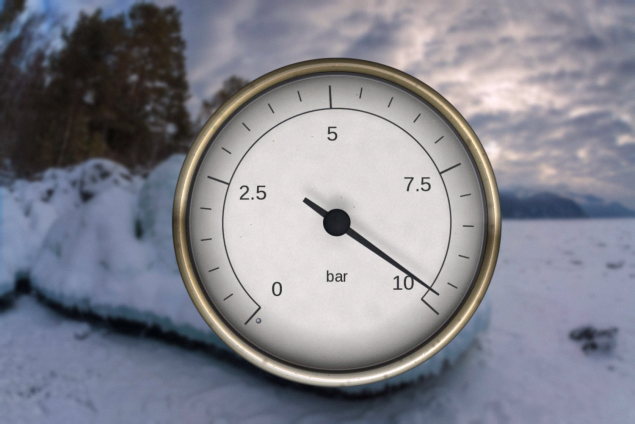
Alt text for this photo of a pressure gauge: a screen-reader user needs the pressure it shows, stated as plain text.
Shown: 9.75 bar
